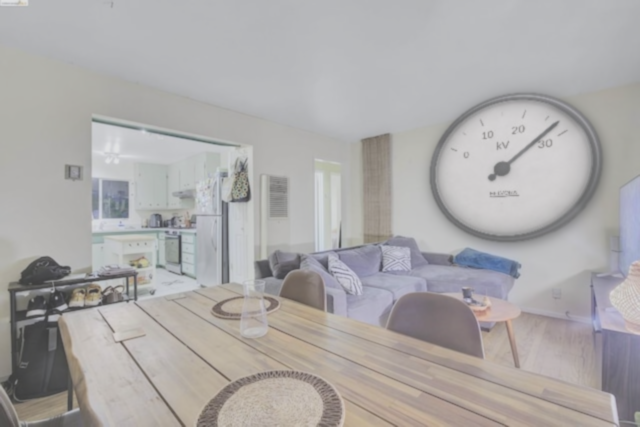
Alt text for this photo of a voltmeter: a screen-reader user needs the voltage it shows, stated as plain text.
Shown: 27.5 kV
